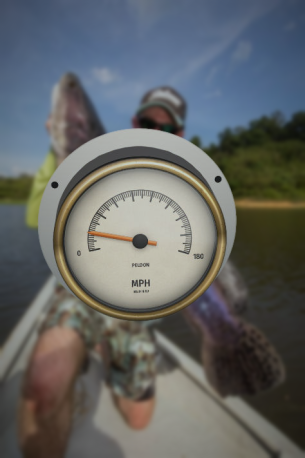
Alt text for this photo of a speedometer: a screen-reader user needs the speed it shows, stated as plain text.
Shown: 20 mph
